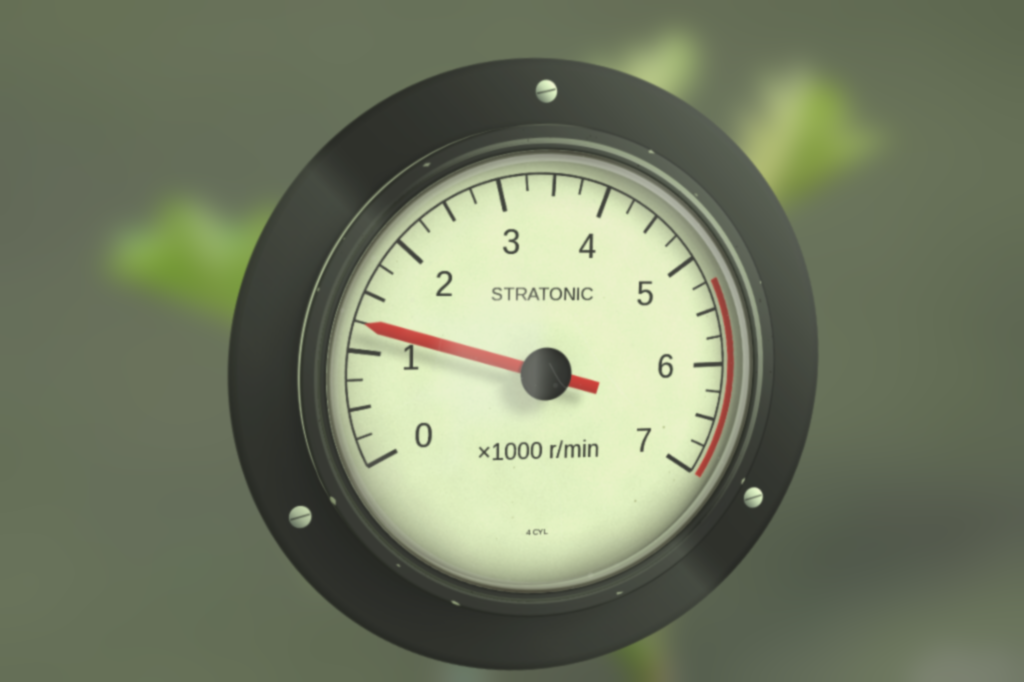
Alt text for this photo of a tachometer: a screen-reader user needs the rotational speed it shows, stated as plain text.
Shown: 1250 rpm
